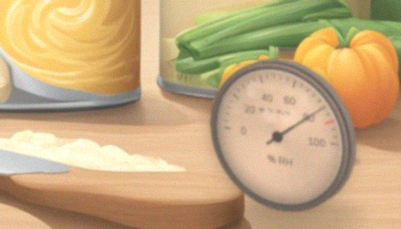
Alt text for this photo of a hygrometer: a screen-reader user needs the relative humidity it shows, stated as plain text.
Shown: 80 %
